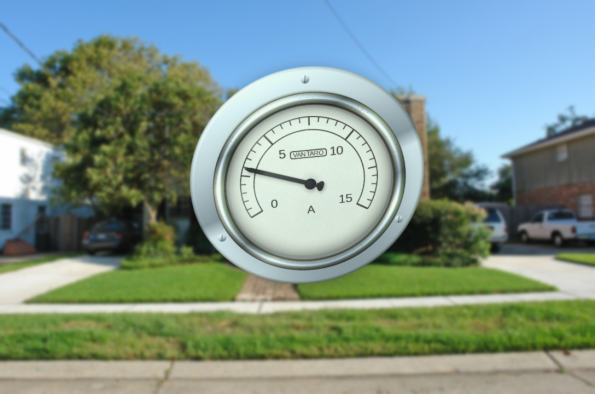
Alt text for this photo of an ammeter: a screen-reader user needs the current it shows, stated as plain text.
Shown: 3 A
